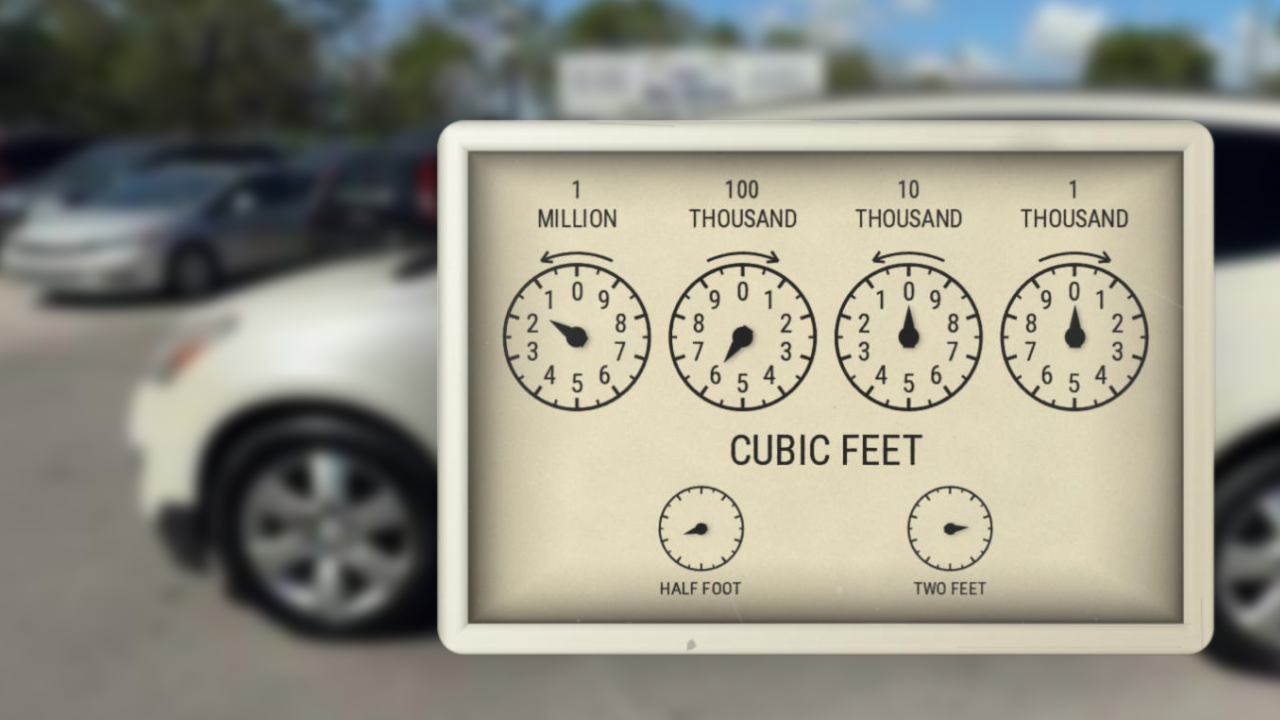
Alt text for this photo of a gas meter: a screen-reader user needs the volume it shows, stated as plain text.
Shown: 160000 ft³
